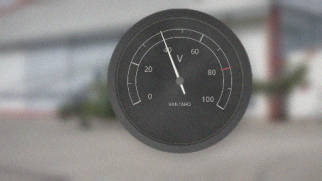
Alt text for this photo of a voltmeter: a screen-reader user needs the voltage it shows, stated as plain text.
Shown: 40 V
